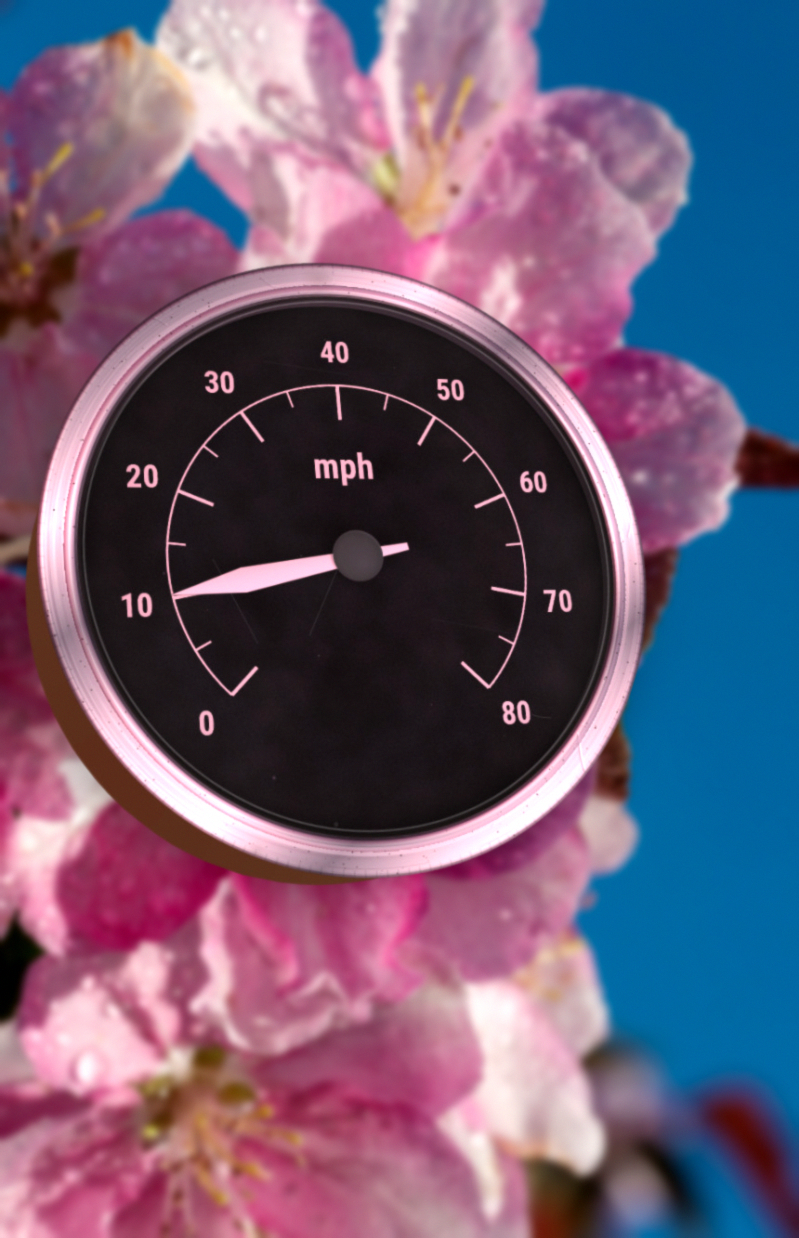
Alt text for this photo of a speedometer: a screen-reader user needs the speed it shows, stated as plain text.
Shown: 10 mph
